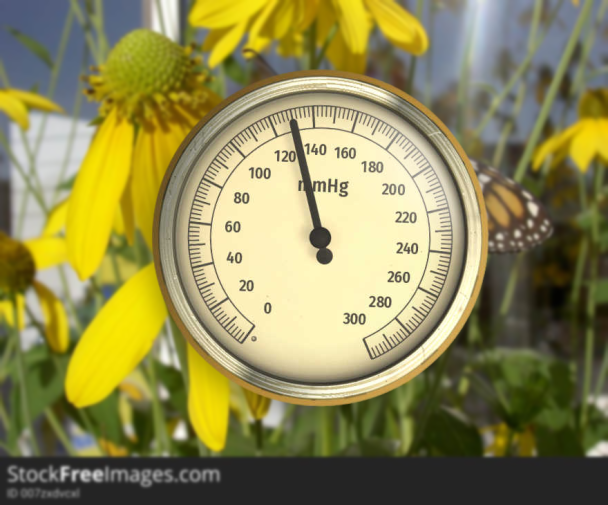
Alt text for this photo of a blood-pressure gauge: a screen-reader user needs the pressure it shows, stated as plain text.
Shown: 130 mmHg
